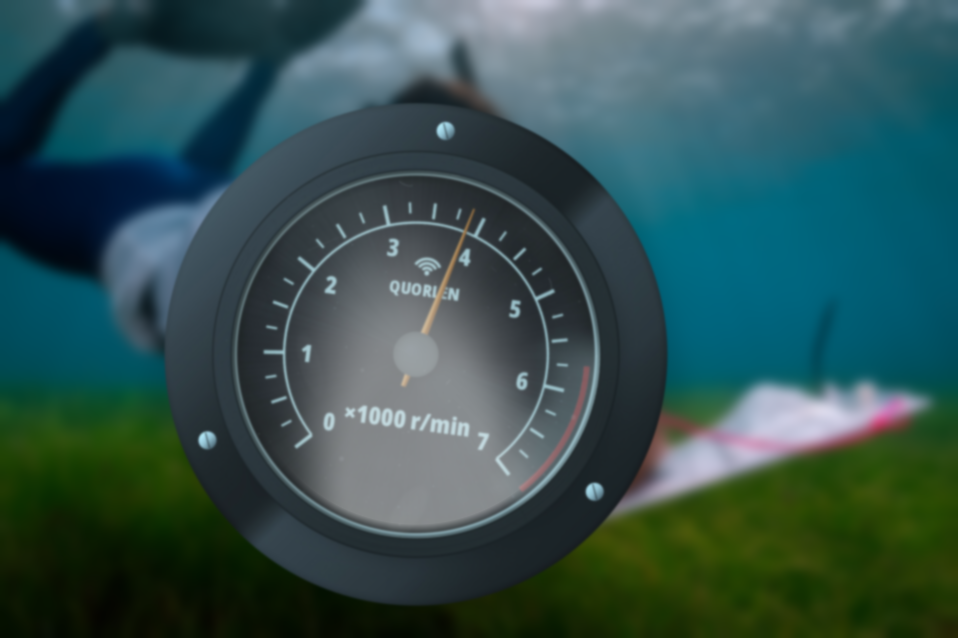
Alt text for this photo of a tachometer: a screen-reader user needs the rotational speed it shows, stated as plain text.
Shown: 3875 rpm
